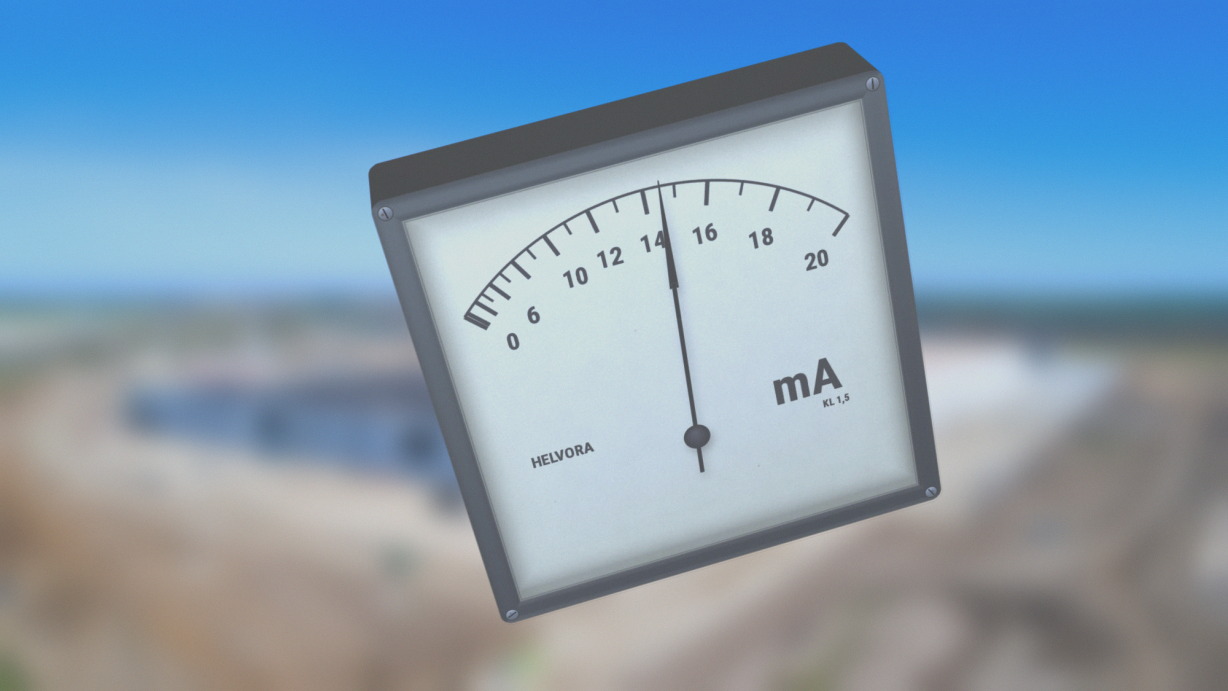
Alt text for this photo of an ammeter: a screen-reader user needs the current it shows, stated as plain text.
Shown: 14.5 mA
